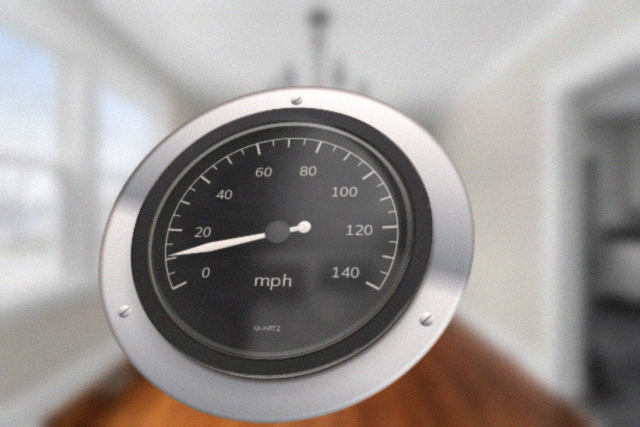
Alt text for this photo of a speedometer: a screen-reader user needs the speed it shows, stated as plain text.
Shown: 10 mph
